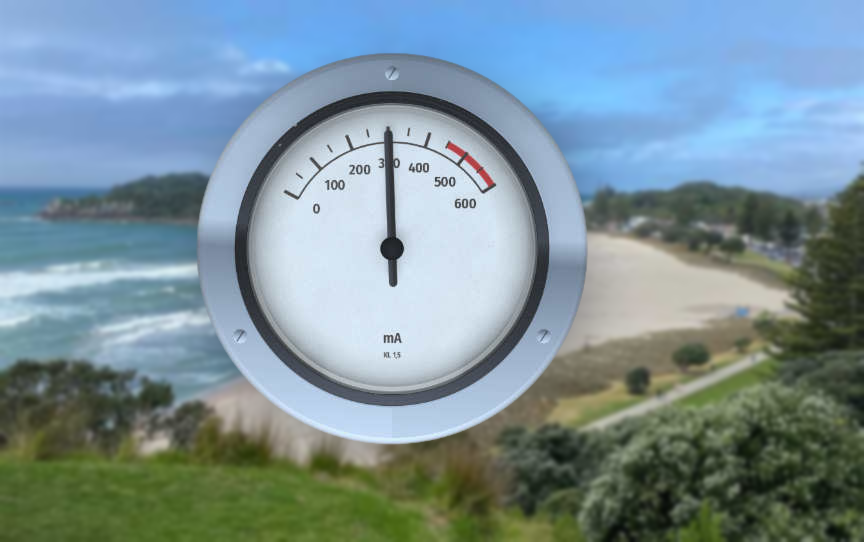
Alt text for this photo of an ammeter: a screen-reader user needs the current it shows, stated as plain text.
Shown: 300 mA
